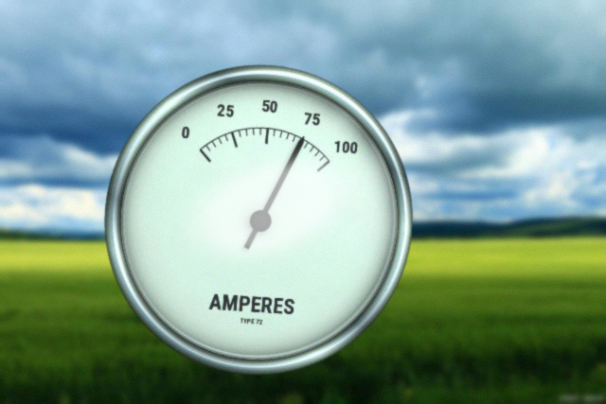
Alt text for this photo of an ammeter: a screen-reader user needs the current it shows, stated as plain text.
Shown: 75 A
